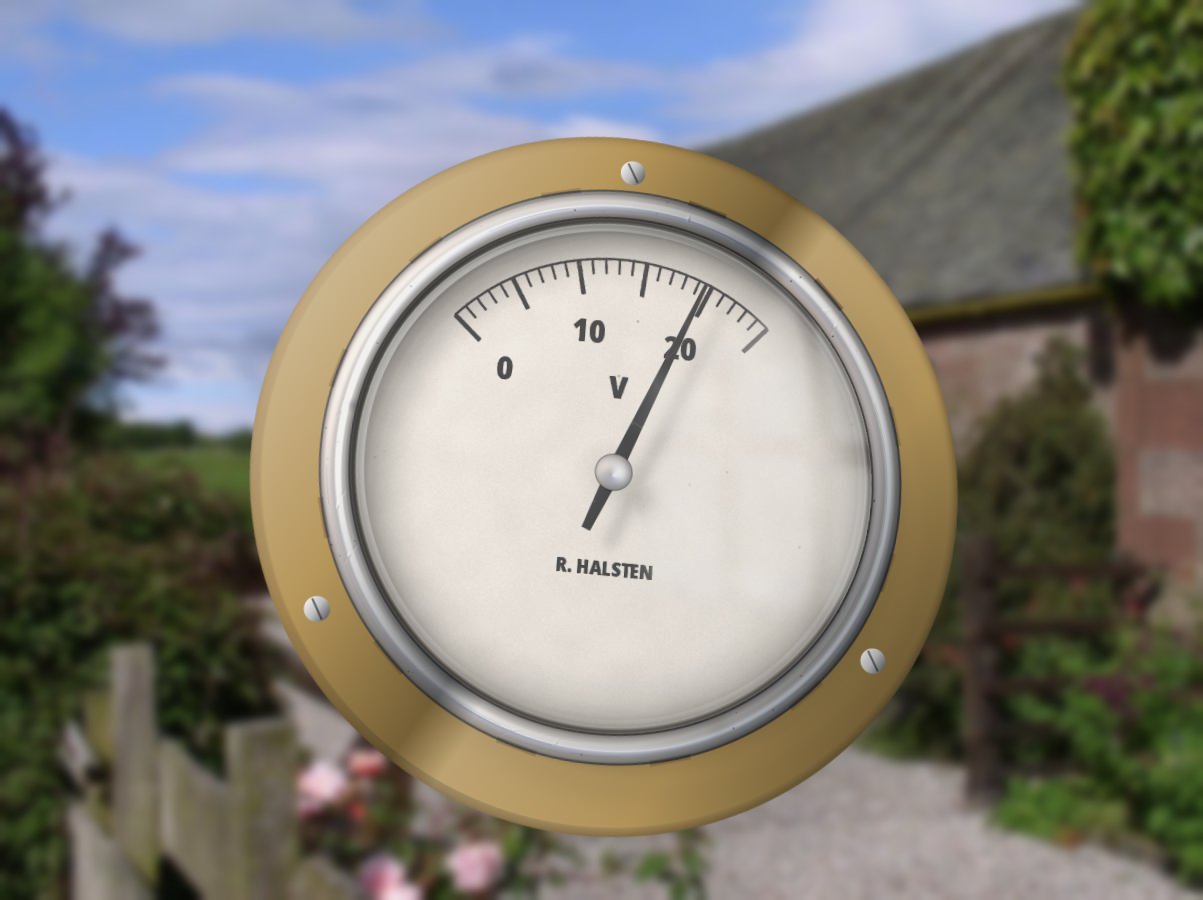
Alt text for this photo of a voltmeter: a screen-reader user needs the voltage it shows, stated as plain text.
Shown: 19.5 V
